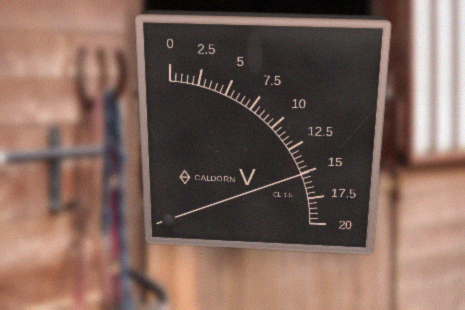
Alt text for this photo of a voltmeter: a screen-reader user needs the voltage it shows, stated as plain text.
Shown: 15 V
